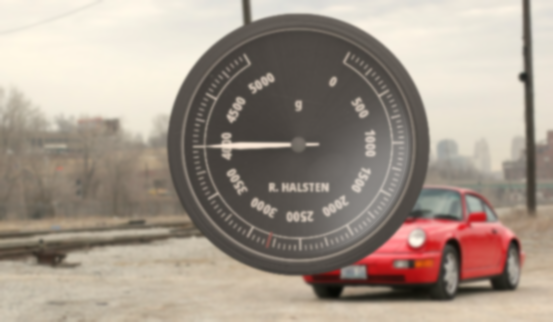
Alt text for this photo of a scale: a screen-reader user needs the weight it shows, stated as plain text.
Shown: 4000 g
